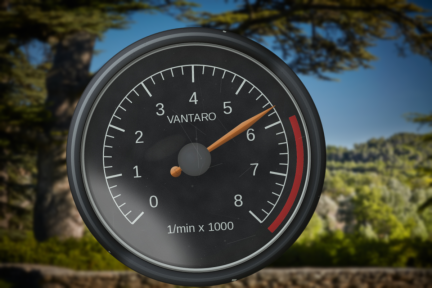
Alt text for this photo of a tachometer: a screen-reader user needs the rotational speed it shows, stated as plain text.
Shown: 5700 rpm
